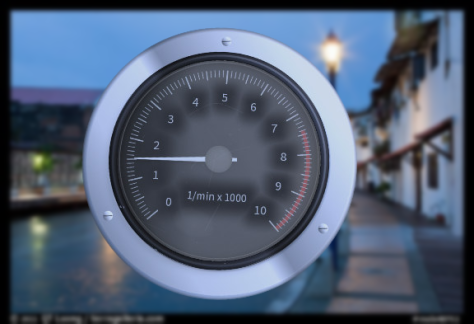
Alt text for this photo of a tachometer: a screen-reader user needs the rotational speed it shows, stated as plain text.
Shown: 1500 rpm
